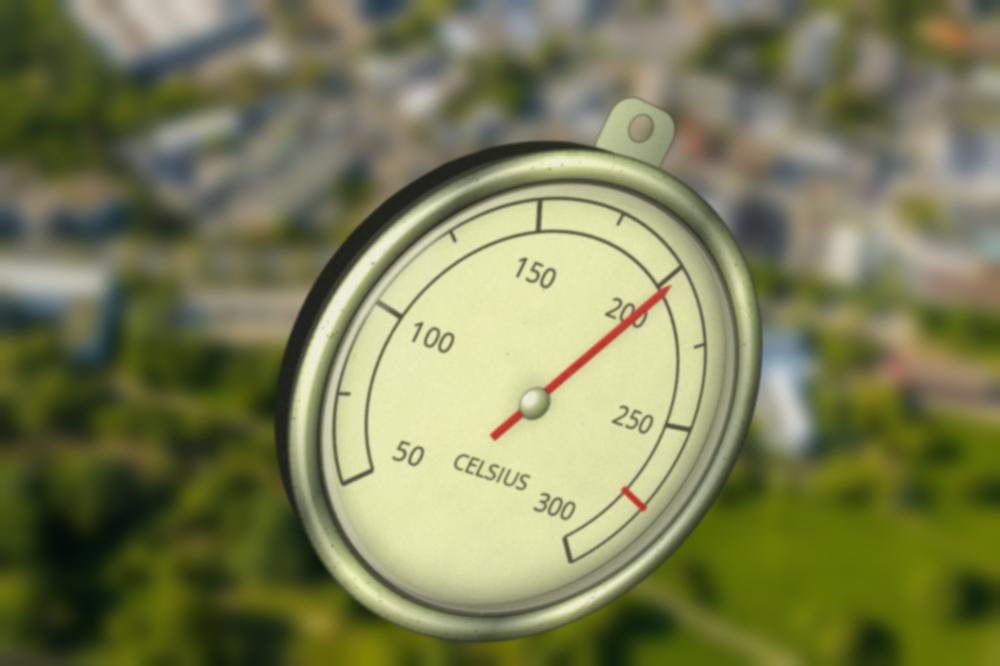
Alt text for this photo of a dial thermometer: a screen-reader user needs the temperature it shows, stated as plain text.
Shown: 200 °C
